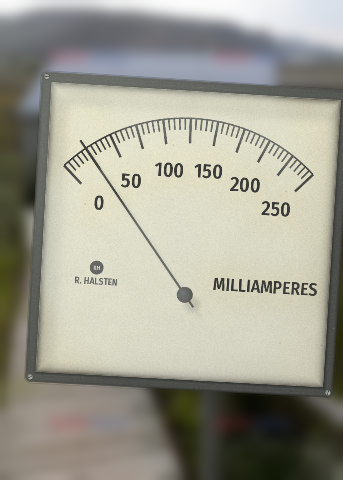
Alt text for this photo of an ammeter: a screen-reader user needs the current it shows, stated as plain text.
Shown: 25 mA
